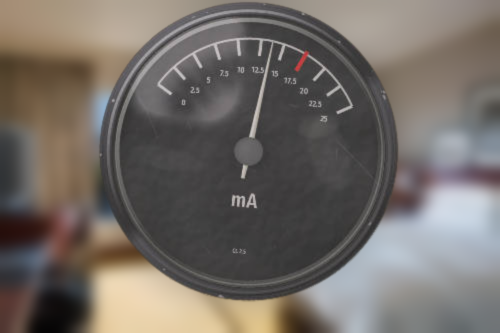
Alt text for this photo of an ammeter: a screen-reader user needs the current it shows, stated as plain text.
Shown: 13.75 mA
